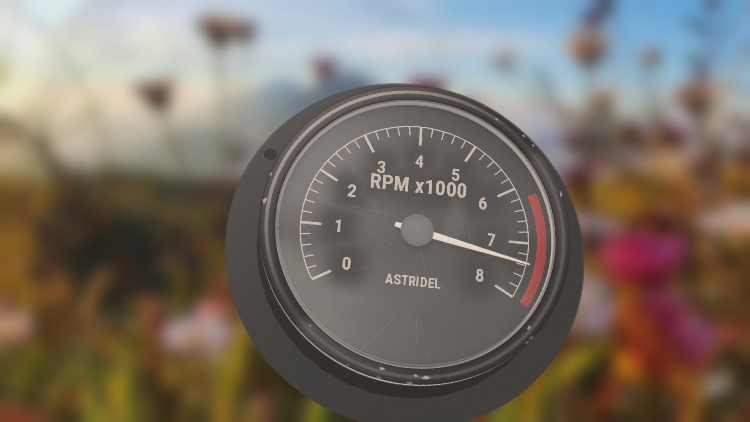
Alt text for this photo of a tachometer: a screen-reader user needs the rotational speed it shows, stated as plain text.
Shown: 7400 rpm
